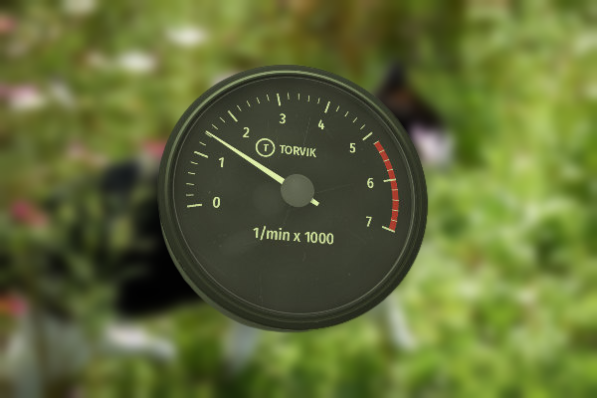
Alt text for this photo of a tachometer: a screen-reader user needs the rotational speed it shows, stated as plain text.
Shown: 1400 rpm
